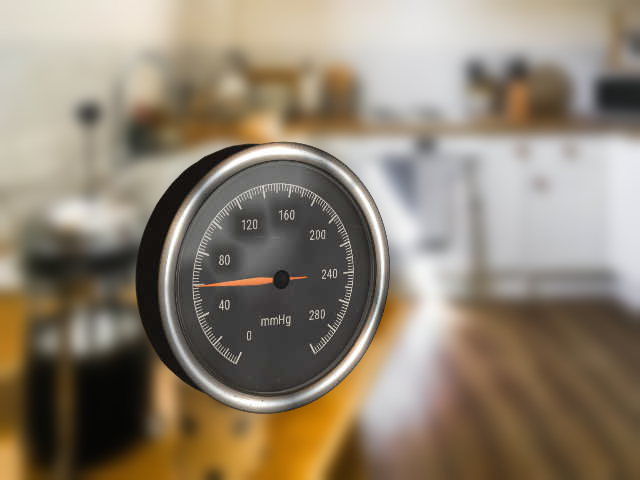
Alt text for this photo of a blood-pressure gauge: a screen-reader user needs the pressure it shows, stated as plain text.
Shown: 60 mmHg
